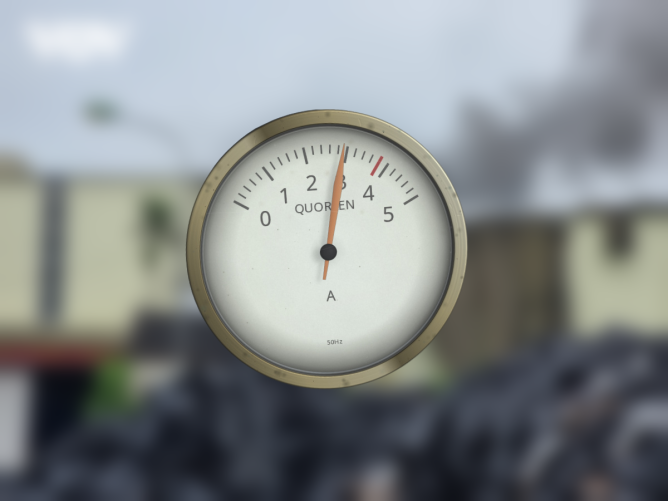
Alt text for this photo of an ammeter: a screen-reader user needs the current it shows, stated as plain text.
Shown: 2.9 A
